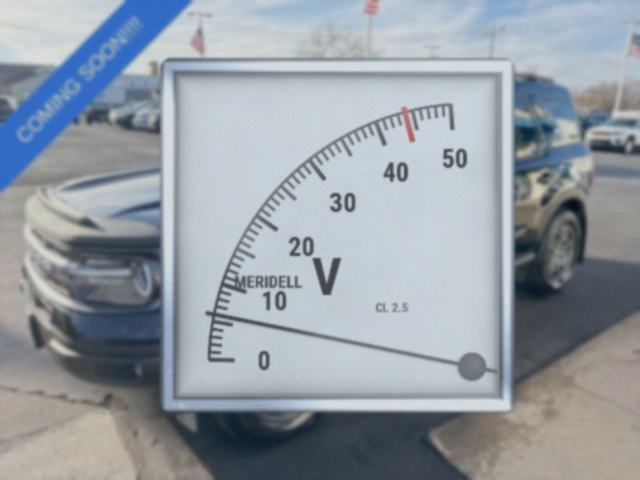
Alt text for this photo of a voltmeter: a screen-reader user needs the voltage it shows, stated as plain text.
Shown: 6 V
